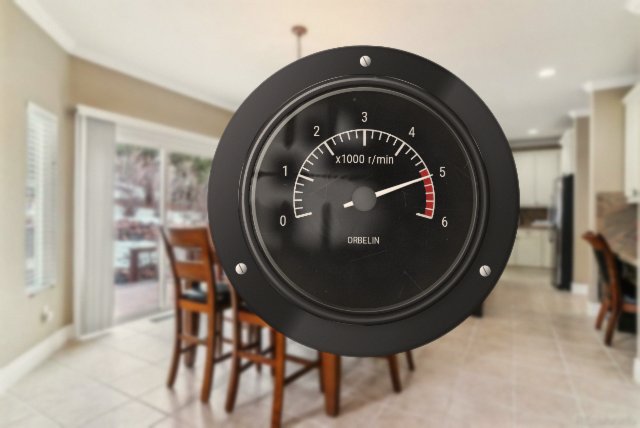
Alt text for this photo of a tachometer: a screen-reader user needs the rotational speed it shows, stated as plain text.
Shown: 5000 rpm
